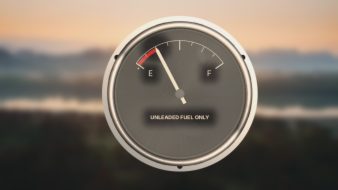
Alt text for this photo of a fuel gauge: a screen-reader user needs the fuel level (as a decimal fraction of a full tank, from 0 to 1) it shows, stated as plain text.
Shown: 0.25
